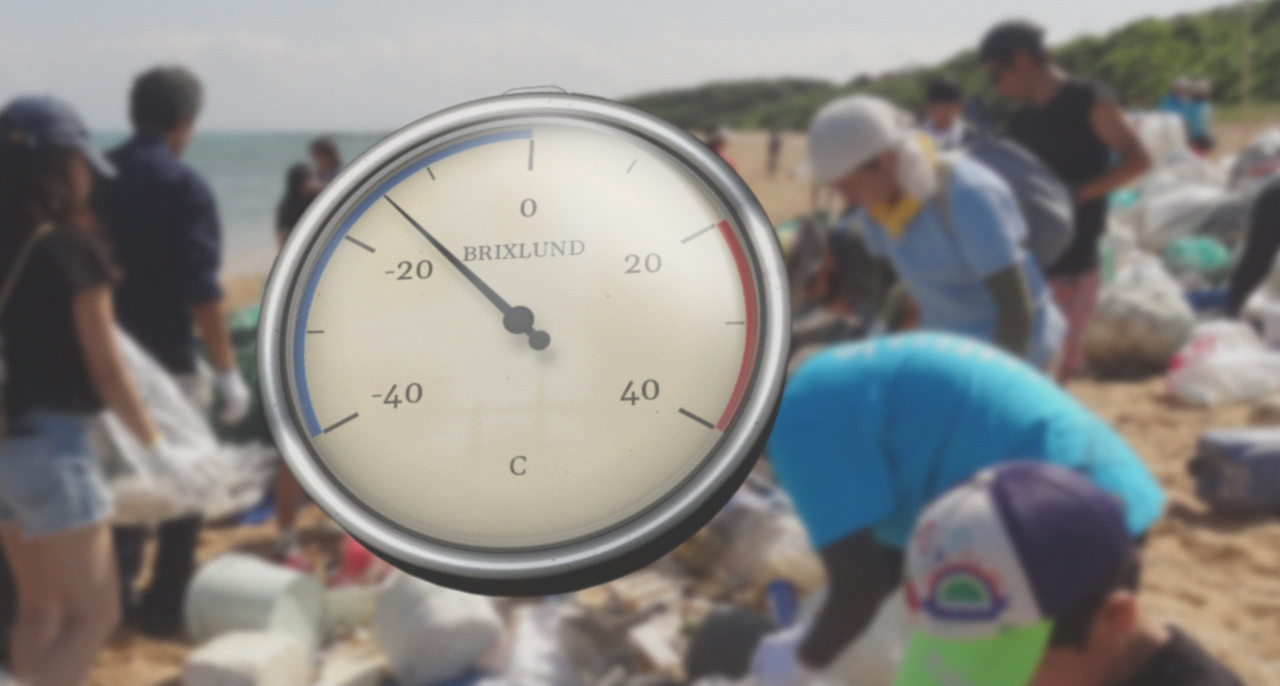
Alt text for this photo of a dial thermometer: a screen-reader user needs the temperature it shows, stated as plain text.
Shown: -15 °C
